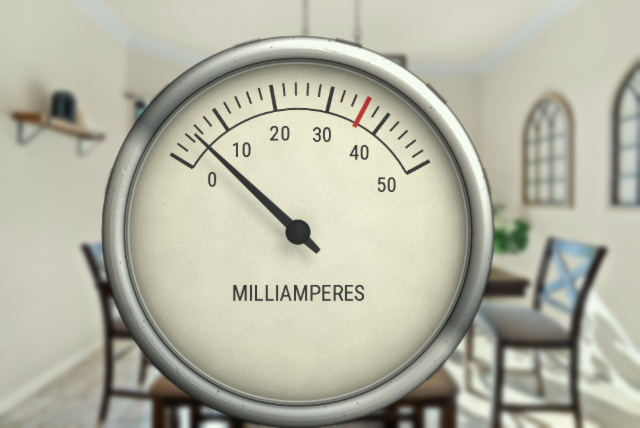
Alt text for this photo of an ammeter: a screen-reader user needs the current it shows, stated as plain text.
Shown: 5 mA
